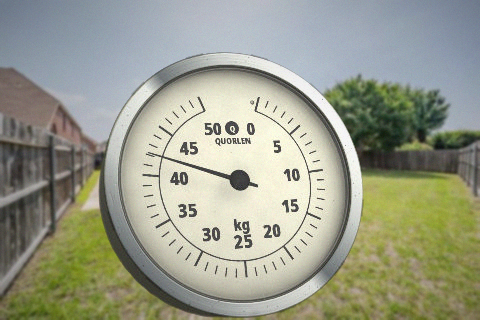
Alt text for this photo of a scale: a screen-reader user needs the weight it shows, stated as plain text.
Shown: 42 kg
